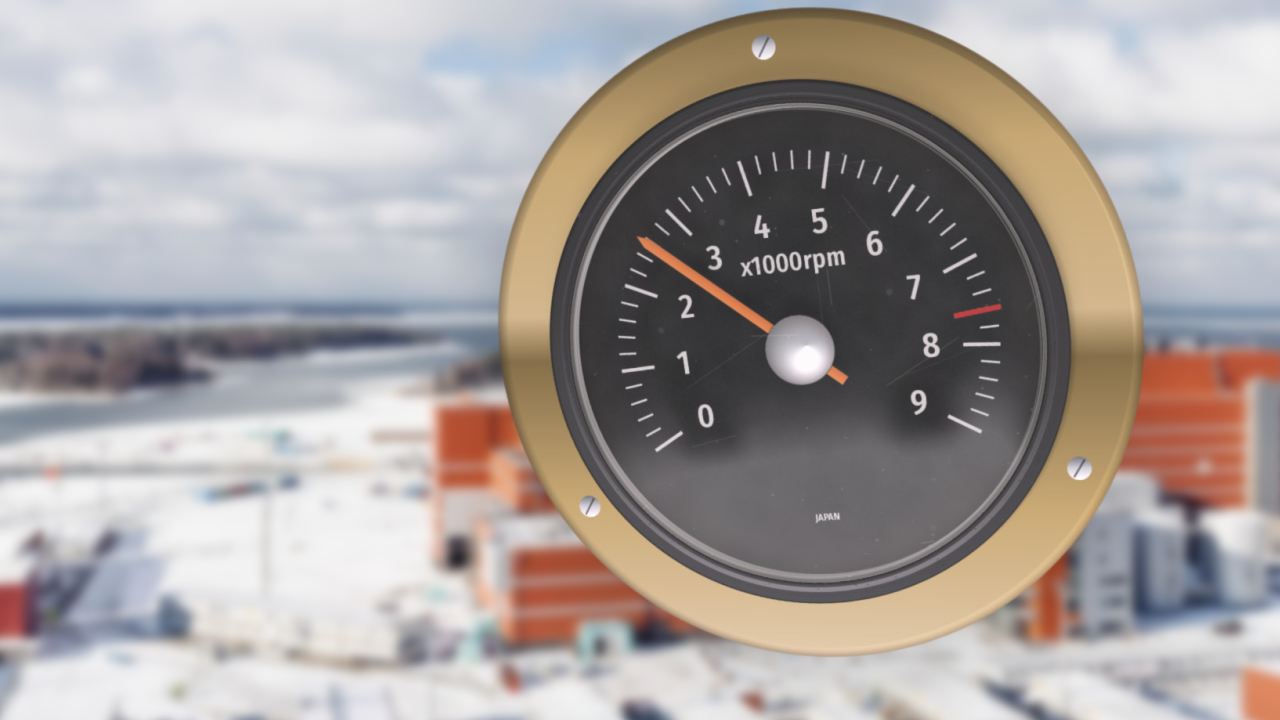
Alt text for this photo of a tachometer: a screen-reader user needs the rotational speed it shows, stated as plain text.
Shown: 2600 rpm
